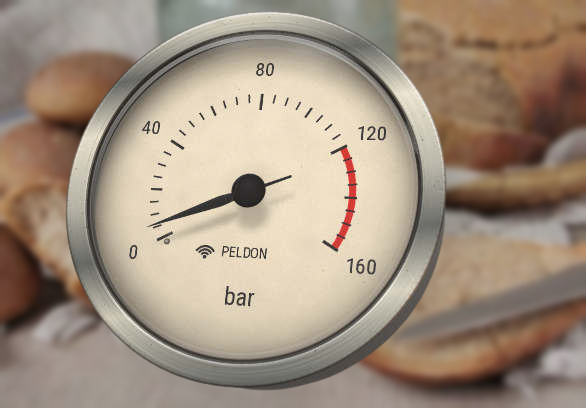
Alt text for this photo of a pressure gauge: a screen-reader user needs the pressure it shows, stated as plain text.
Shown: 5 bar
